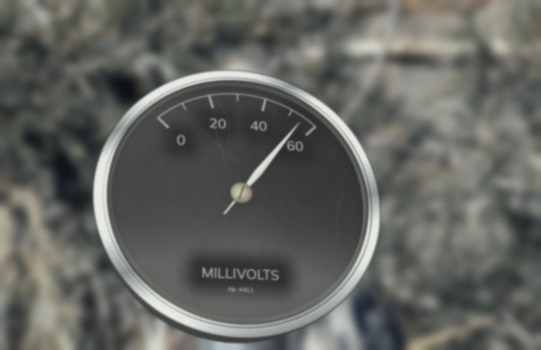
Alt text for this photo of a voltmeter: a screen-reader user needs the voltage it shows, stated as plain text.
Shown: 55 mV
